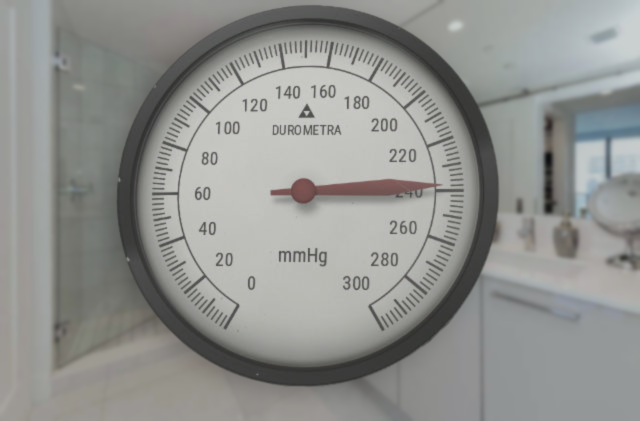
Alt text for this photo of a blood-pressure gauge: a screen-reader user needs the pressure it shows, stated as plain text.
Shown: 238 mmHg
